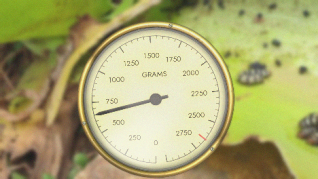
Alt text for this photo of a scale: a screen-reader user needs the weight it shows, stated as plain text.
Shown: 650 g
